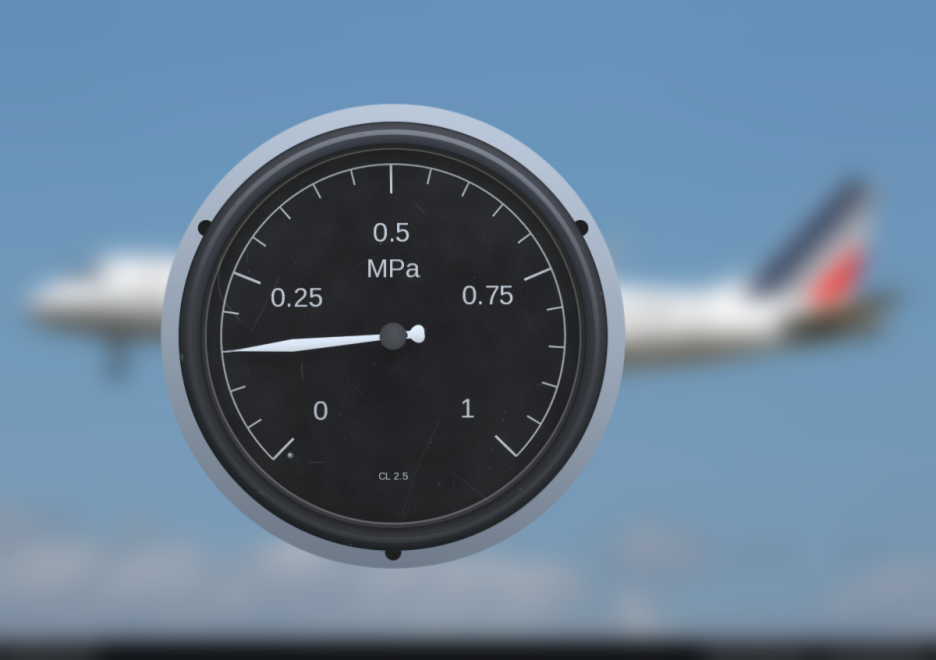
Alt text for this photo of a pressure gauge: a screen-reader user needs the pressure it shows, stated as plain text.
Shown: 0.15 MPa
